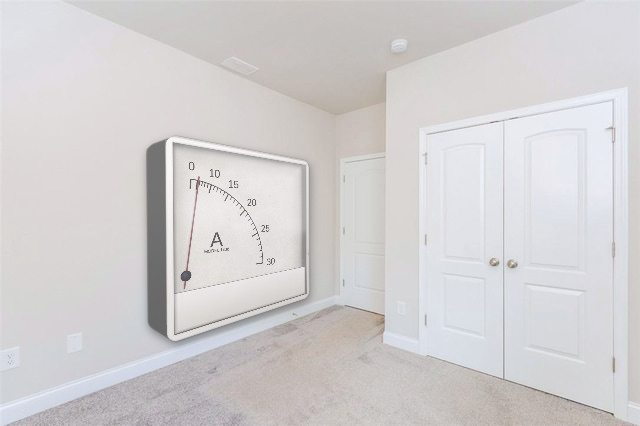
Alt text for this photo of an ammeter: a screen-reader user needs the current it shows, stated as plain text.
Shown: 5 A
